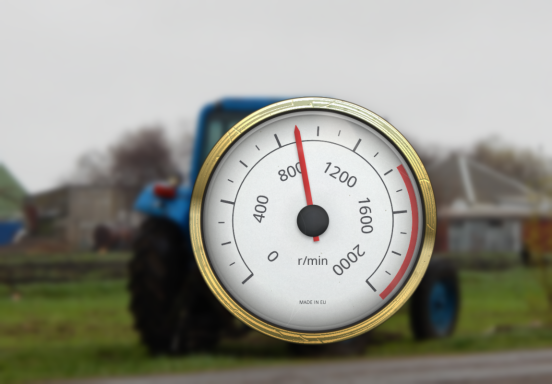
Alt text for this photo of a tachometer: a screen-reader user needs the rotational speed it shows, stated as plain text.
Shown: 900 rpm
